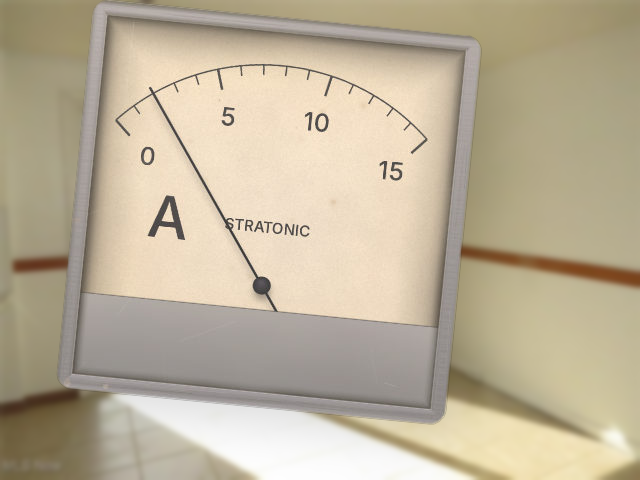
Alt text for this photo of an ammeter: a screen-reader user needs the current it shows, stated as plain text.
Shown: 2 A
